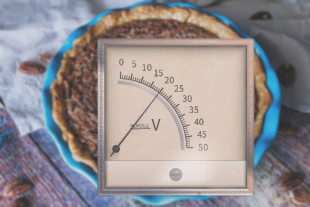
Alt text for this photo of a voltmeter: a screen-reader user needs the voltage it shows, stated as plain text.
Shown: 20 V
